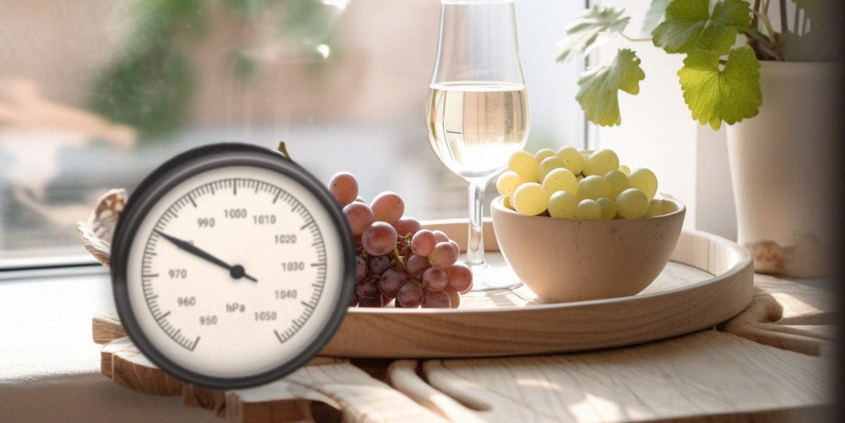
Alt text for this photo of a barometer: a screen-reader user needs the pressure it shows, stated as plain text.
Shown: 980 hPa
